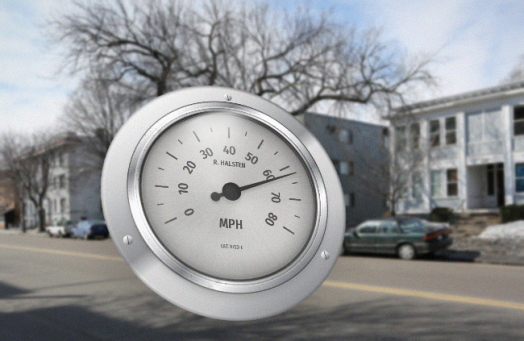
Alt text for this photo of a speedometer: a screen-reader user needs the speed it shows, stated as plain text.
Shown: 62.5 mph
